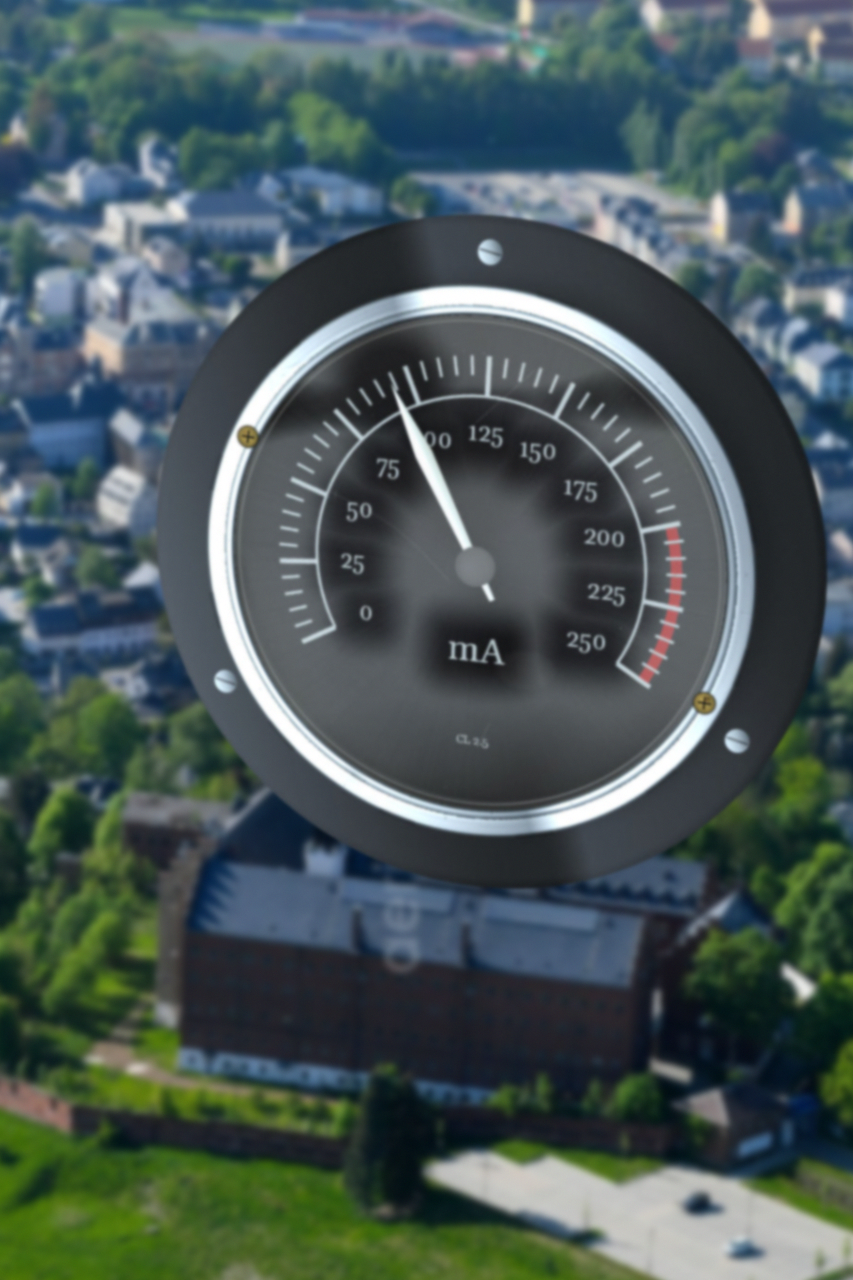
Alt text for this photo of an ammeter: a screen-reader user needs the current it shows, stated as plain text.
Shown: 95 mA
